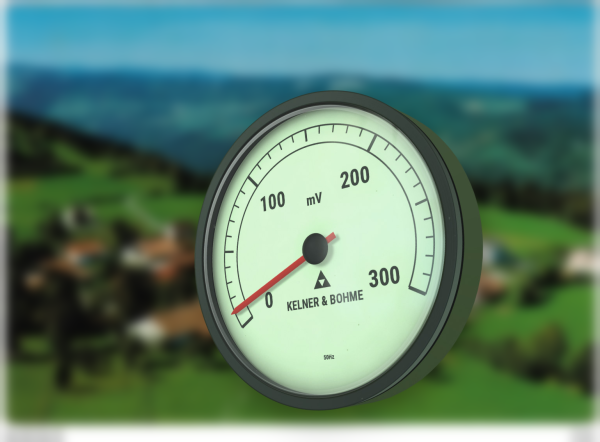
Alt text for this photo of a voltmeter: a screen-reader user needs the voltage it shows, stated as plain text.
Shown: 10 mV
